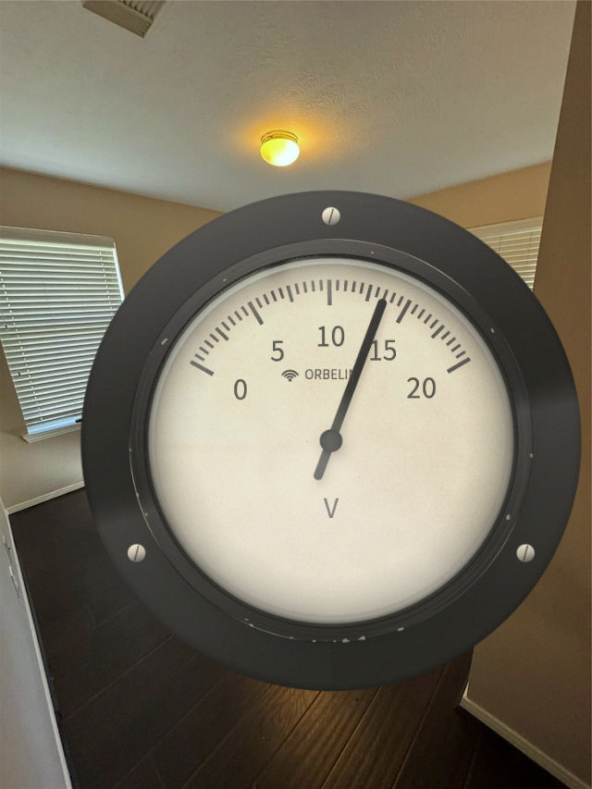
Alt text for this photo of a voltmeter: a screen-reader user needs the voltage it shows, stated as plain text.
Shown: 13.5 V
